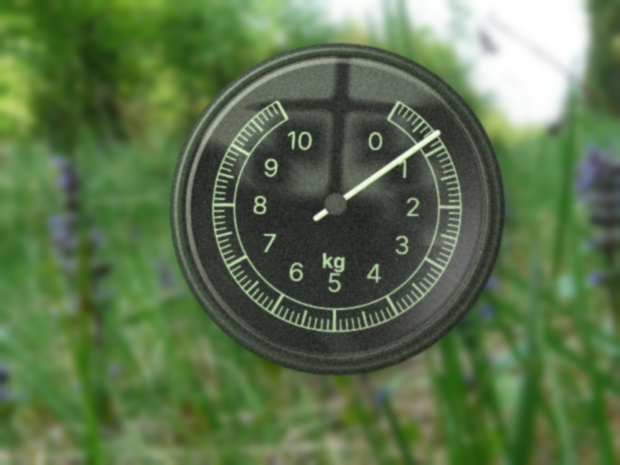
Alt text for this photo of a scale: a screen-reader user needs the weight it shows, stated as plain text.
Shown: 0.8 kg
